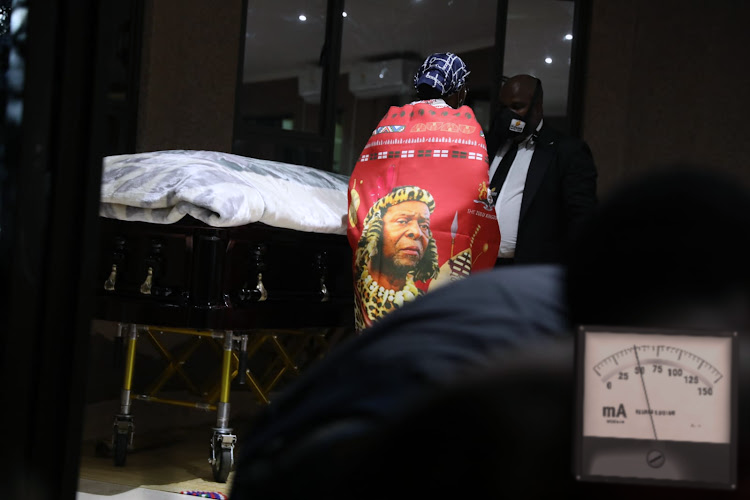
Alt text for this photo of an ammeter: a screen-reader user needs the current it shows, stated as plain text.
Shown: 50 mA
